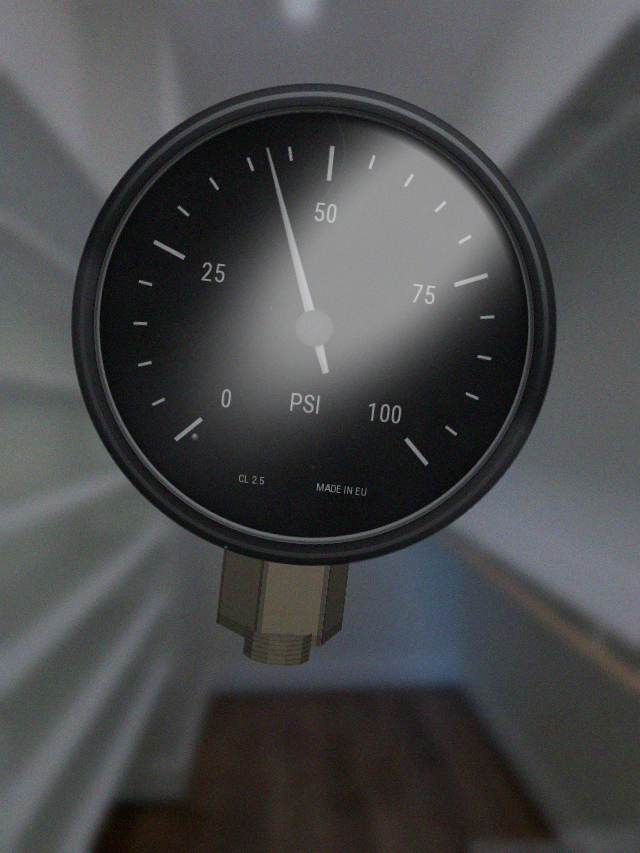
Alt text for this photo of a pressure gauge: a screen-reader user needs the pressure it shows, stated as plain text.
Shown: 42.5 psi
